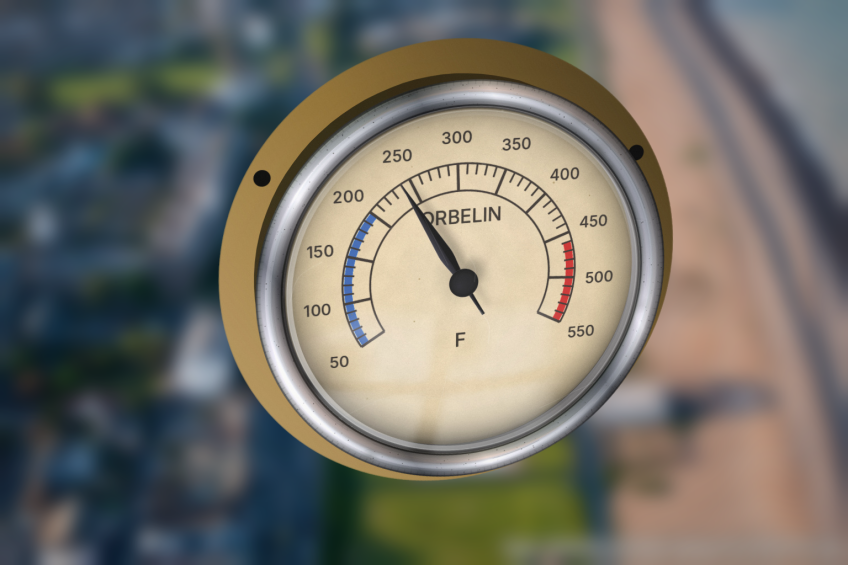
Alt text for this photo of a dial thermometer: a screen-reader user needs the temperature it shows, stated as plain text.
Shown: 240 °F
